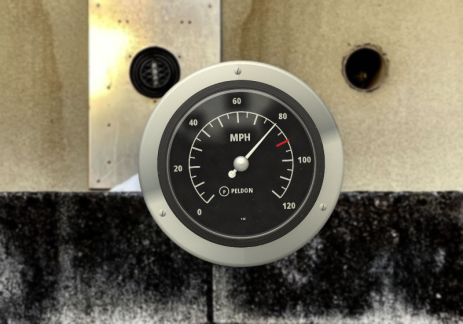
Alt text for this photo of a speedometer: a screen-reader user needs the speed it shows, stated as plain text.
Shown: 80 mph
